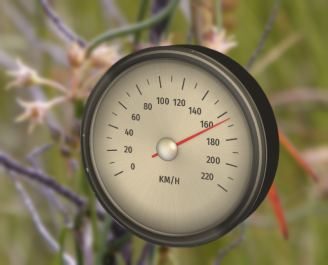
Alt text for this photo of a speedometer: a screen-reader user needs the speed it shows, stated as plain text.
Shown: 165 km/h
